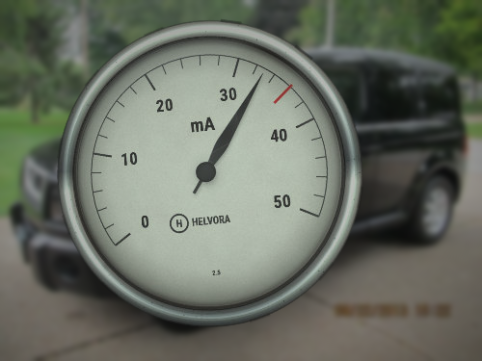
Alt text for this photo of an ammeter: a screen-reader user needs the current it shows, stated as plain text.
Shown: 33 mA
